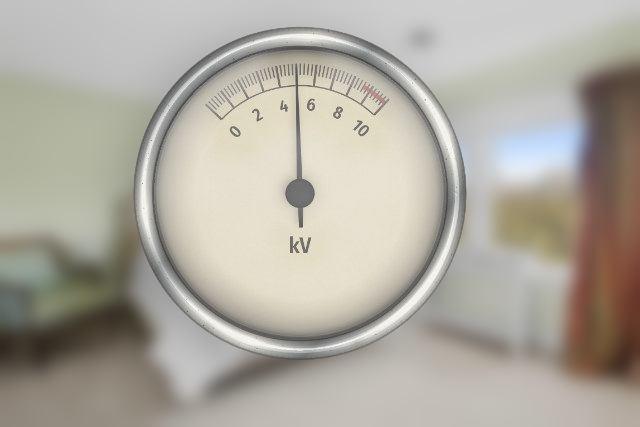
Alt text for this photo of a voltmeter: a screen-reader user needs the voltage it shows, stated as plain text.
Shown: 5 kV
